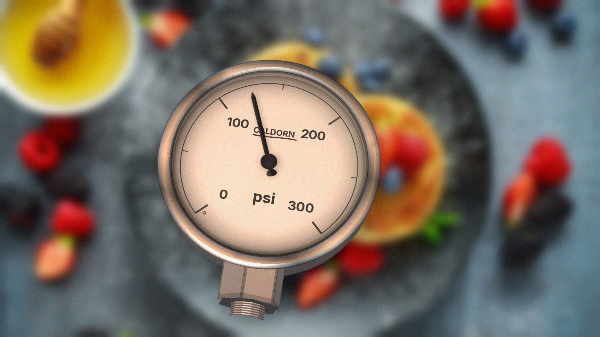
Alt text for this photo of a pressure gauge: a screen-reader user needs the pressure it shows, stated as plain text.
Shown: 125 psi
